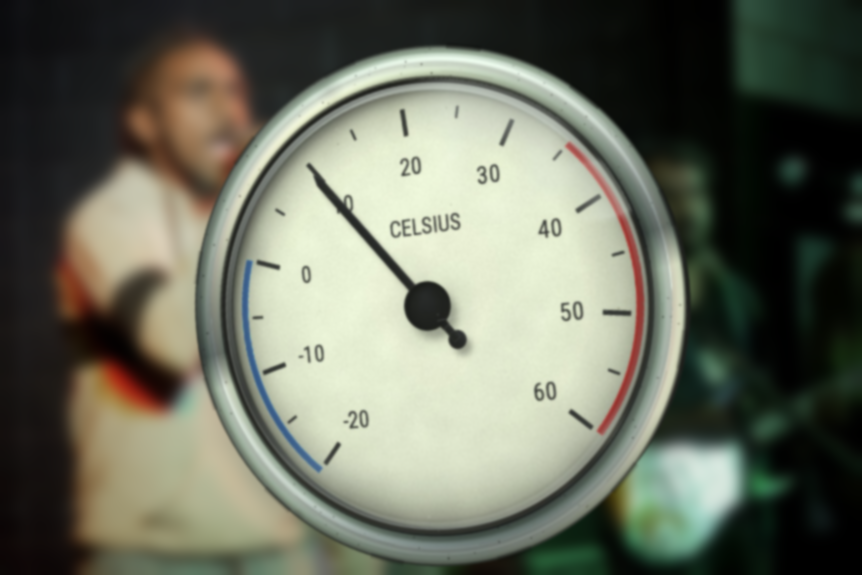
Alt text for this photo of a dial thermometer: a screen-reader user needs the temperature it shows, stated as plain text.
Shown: 10 °C
